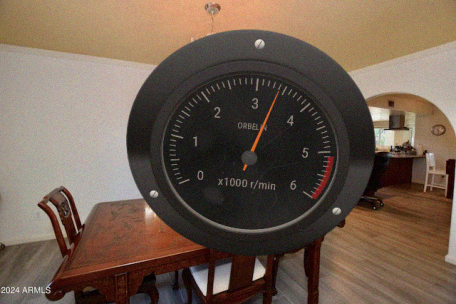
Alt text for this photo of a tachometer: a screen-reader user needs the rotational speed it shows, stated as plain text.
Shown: 3400 rpm
